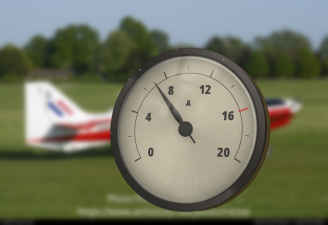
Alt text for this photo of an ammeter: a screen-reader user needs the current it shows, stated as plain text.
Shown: 7 A
